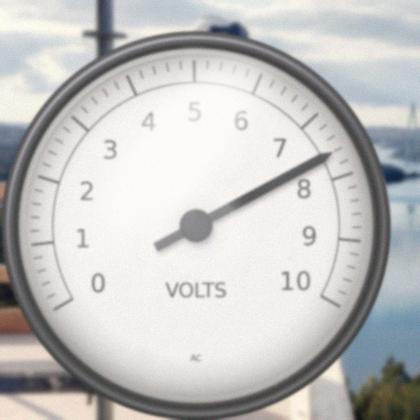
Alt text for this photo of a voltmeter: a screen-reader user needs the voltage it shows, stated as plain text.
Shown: 7.6 V
